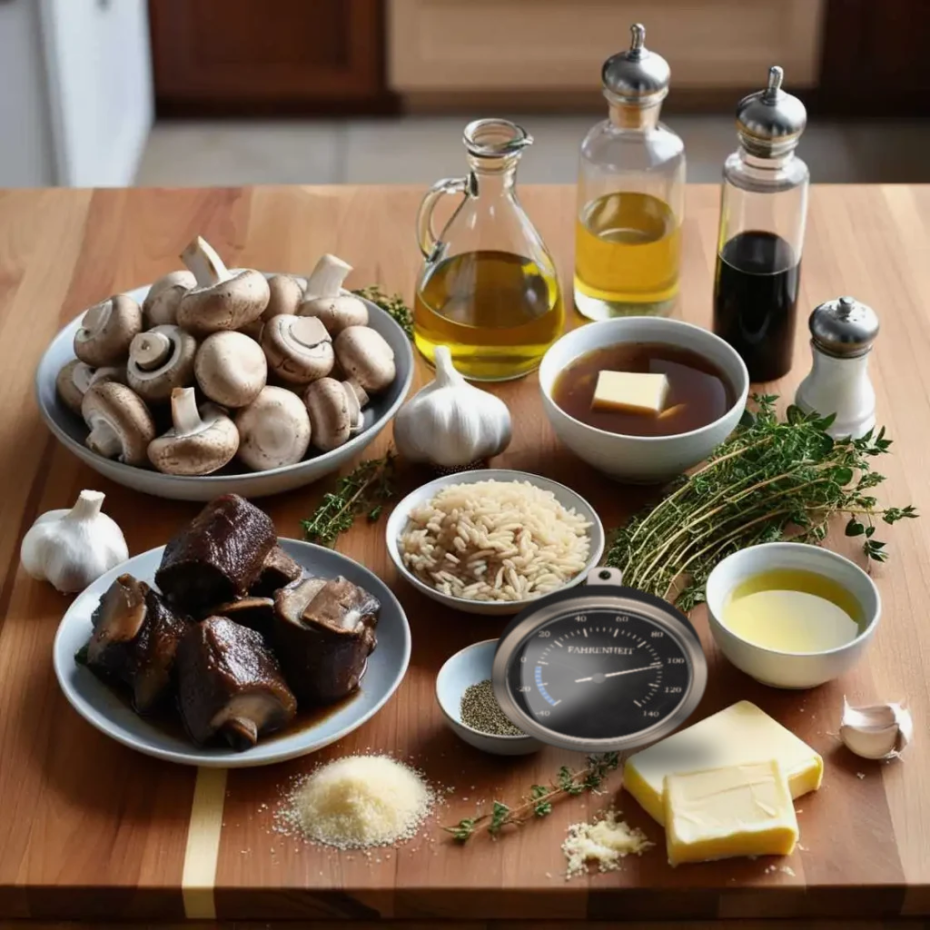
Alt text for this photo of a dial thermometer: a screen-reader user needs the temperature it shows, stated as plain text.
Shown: 100 °F
